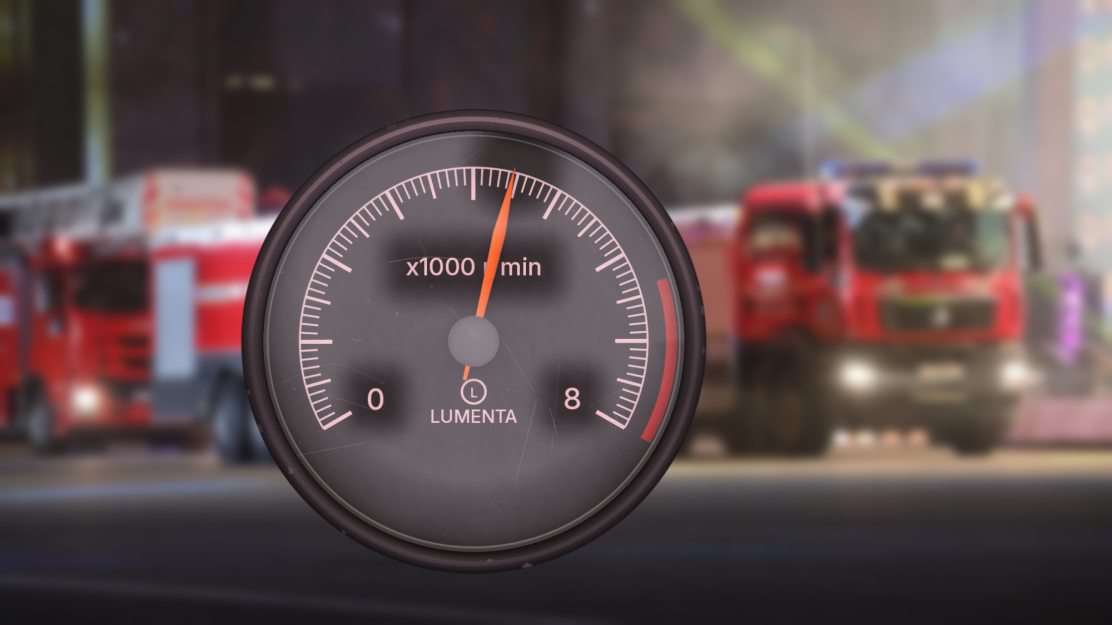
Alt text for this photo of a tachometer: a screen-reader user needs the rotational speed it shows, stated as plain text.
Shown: 4450 rpm
